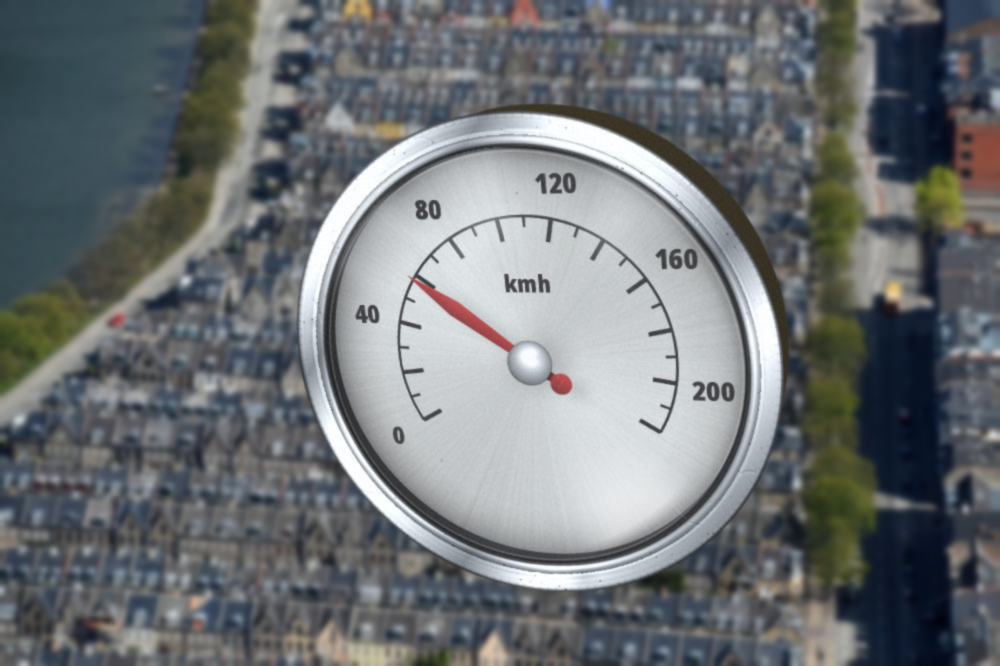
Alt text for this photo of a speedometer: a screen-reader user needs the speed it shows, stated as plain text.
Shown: 60 km/h
